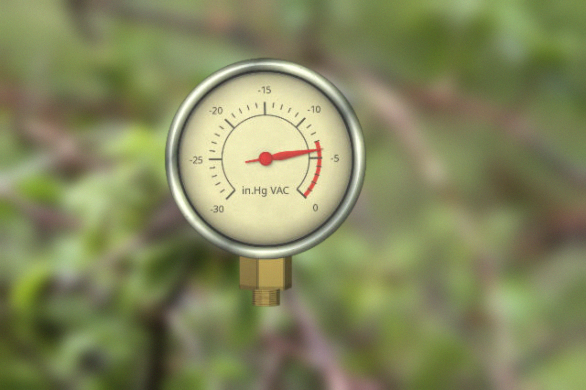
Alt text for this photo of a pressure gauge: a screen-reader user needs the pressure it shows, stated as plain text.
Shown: -6 inHg
